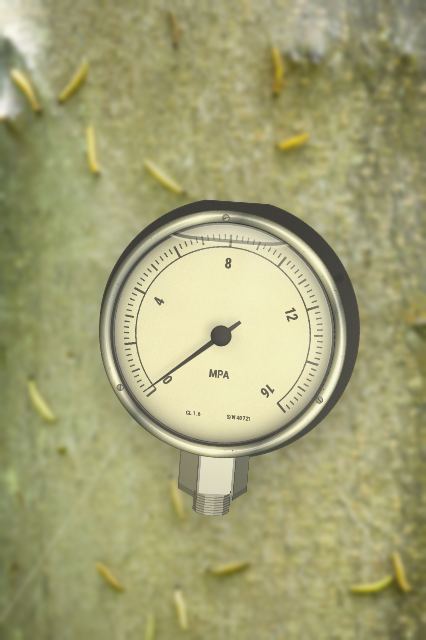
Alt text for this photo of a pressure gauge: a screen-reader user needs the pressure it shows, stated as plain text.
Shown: 0.2 MPa
